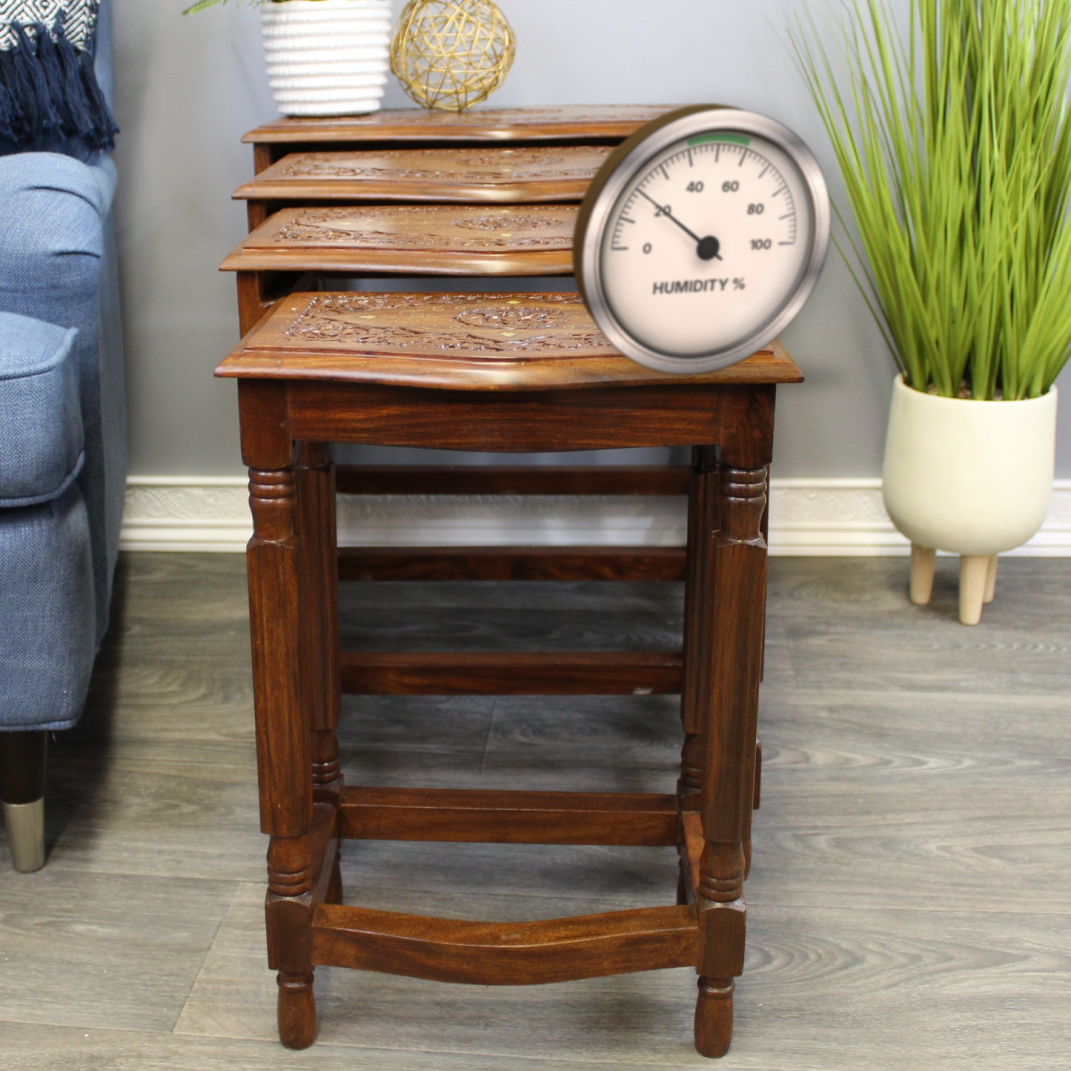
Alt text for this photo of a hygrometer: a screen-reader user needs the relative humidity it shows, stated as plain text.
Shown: 20 %
